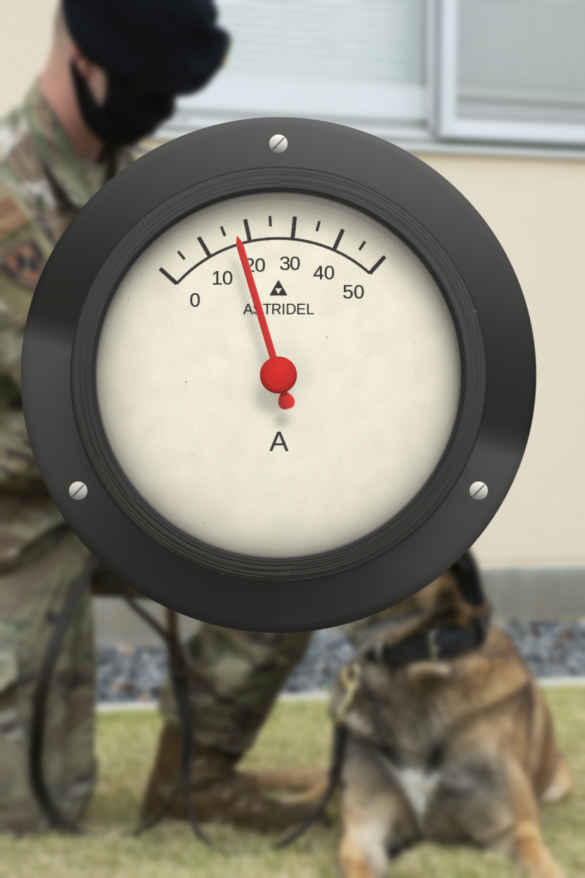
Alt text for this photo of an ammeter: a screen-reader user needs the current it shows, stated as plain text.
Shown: 17.5 A
